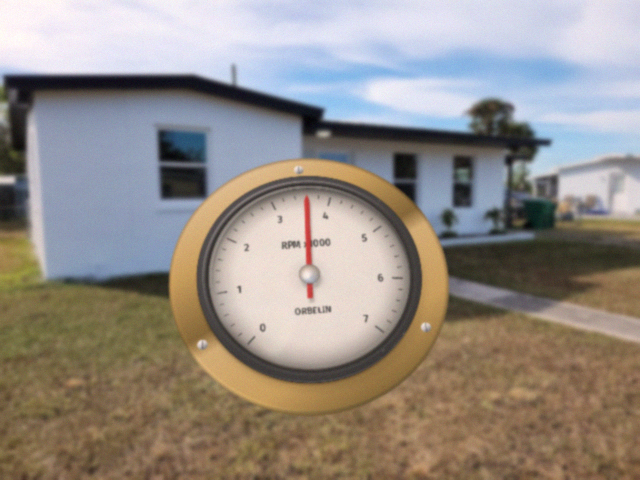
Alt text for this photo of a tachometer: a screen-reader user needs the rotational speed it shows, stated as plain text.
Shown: 3600 rpm
